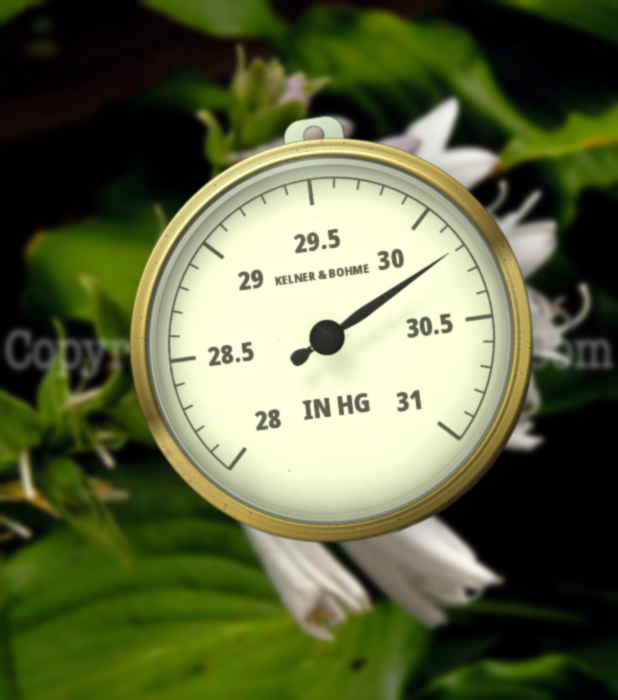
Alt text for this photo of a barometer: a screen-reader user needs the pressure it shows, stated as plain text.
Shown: 30.2 inHg
